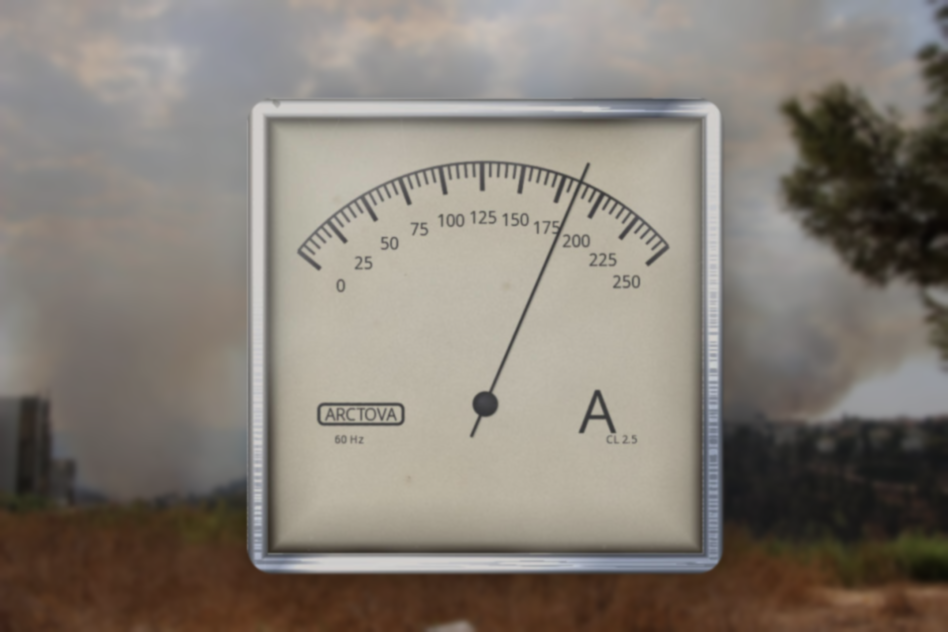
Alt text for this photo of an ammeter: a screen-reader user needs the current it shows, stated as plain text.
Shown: 185 A
